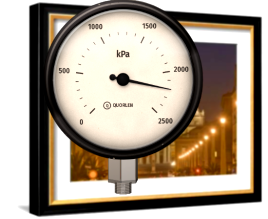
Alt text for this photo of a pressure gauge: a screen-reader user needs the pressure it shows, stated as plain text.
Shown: 2200 kPa
